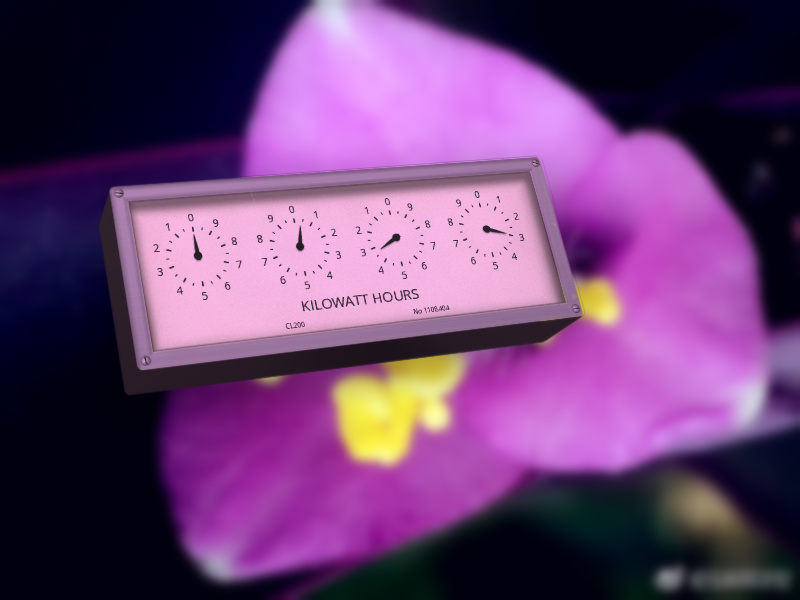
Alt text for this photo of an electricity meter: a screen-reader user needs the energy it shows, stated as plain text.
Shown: 33 kWh
